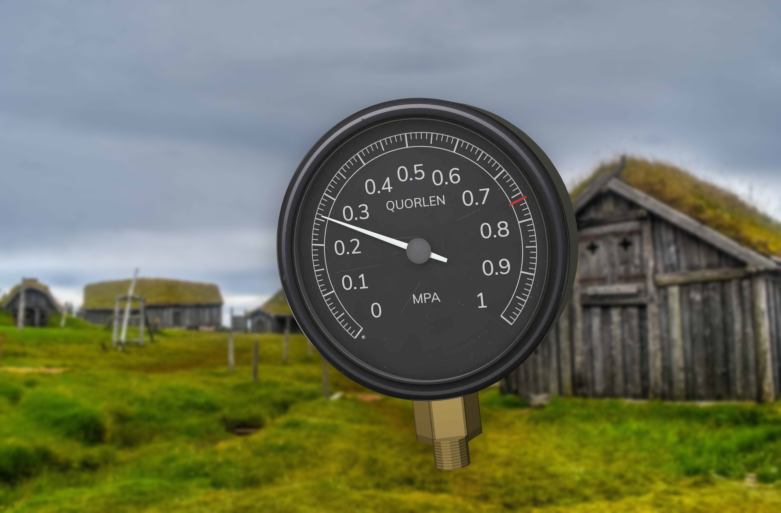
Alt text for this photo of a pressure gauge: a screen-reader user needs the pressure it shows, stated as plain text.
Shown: 0.26 MPa
